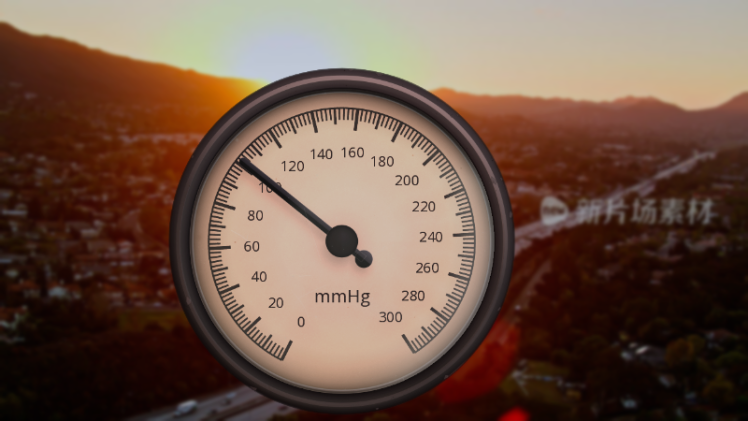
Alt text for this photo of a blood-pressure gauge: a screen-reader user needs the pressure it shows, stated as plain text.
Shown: 102 mmHg
